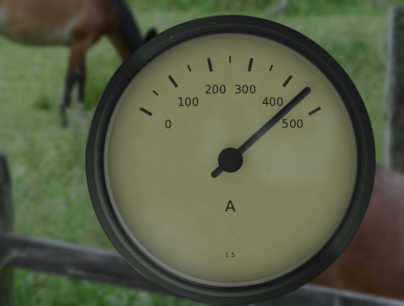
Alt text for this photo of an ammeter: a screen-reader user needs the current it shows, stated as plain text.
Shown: 450 A
